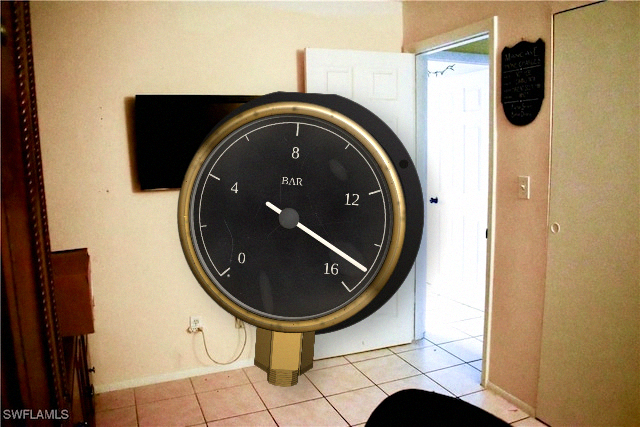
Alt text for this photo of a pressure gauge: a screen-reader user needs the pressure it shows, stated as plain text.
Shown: 15 bar
